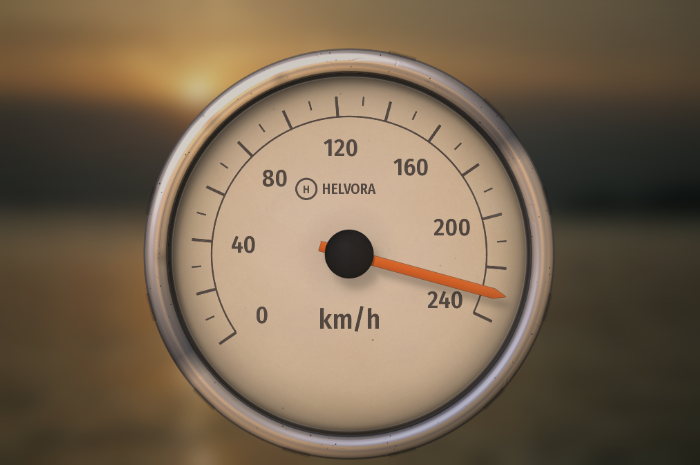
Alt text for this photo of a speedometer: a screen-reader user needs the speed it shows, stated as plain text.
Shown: 230 km/h
